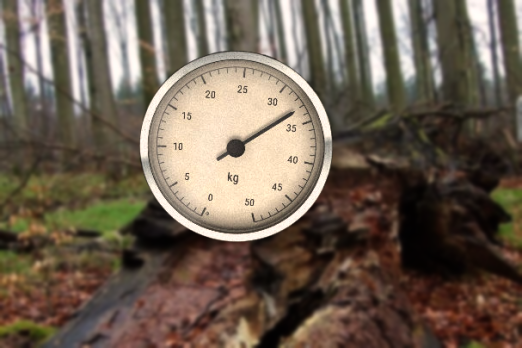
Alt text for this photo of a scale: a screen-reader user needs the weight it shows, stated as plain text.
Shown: 33 kg
